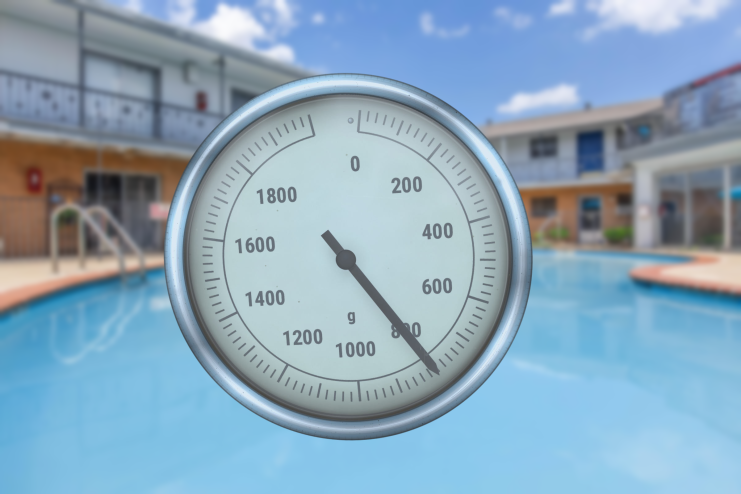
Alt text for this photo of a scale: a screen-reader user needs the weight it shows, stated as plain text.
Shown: 800 g
